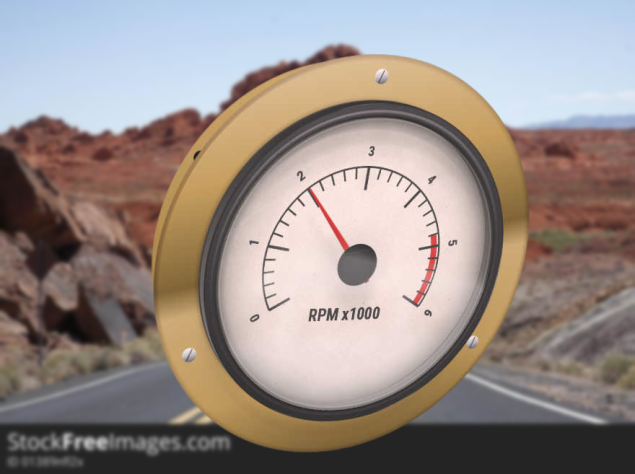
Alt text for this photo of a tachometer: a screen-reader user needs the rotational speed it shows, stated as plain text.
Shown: 2000 rpm
